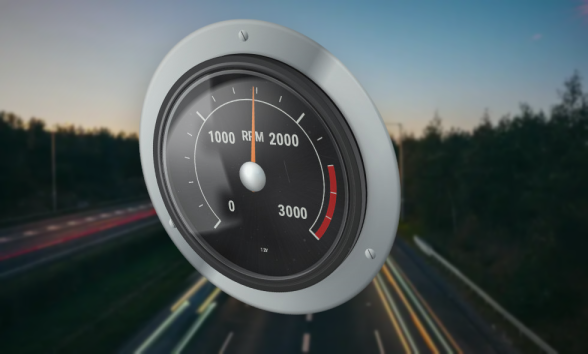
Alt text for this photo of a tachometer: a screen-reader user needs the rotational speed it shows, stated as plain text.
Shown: 1600 rpm
